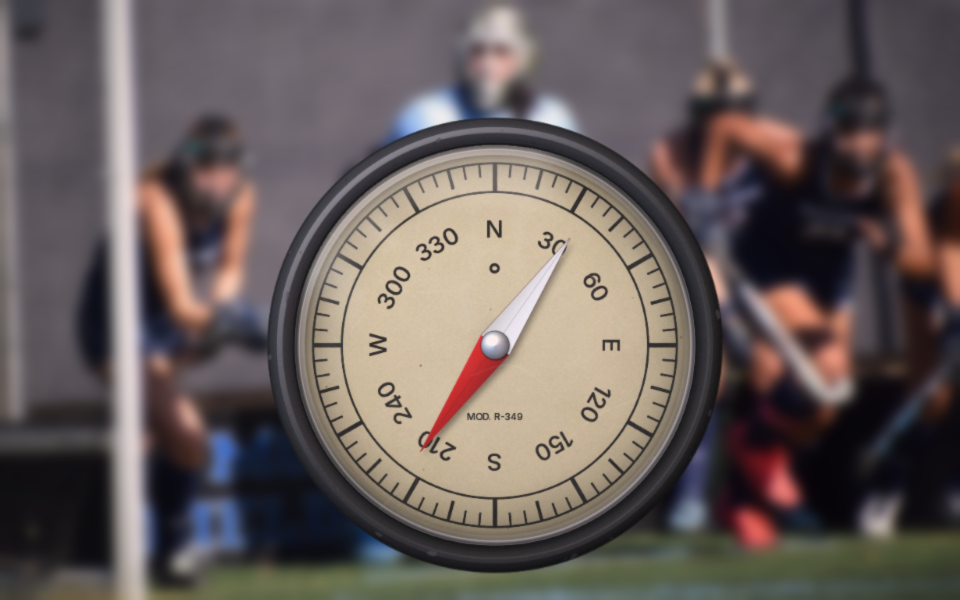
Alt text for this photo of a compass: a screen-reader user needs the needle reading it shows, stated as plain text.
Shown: 215 °
